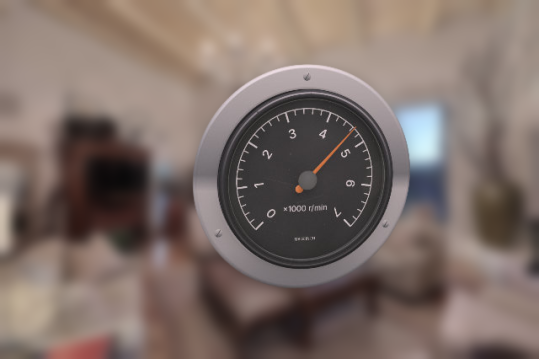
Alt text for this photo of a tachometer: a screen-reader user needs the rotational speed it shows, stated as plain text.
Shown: 4600 rpm
